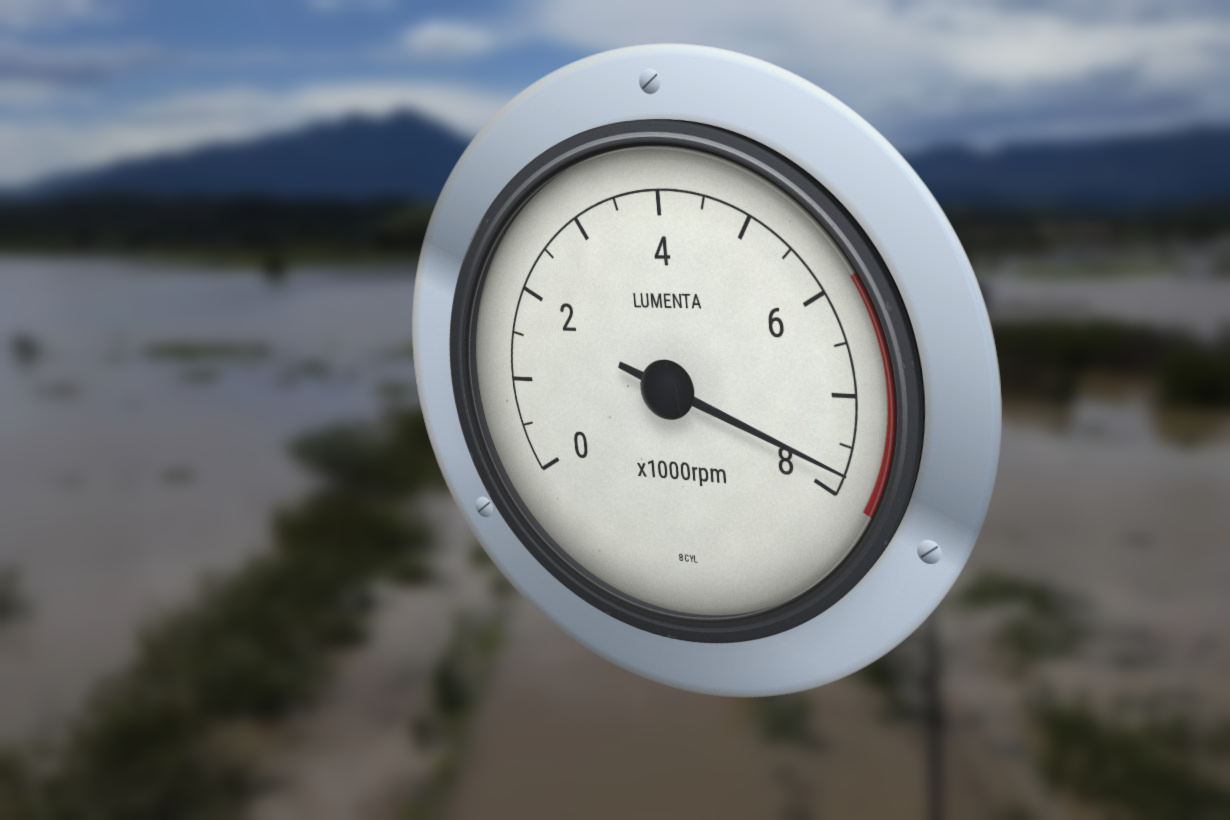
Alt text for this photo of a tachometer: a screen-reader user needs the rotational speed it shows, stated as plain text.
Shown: 7750 rpm
